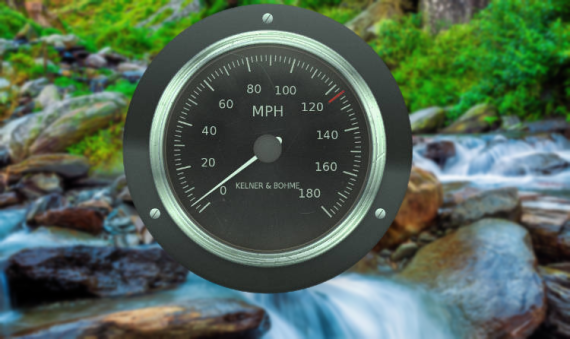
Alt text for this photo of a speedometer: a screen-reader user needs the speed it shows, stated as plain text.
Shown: 4 mph
